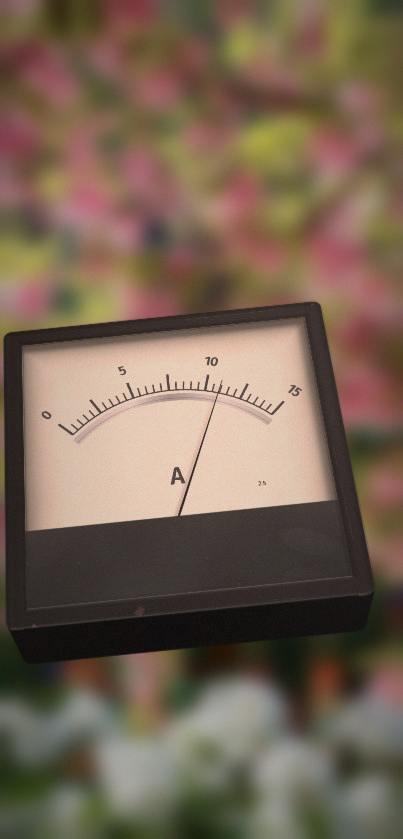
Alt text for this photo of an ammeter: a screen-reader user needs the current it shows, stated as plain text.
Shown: 11 A
